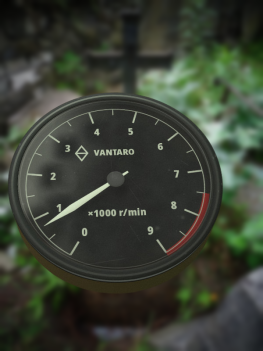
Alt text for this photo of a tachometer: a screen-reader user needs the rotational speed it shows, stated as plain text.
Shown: 750 rpm
